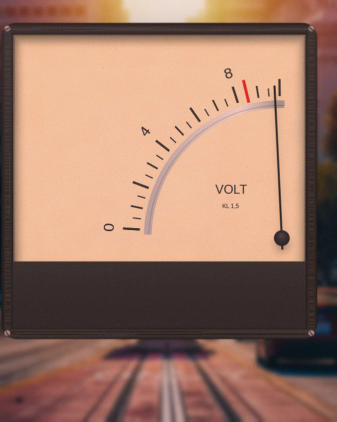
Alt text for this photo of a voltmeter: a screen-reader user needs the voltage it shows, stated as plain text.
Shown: 9.75 V
